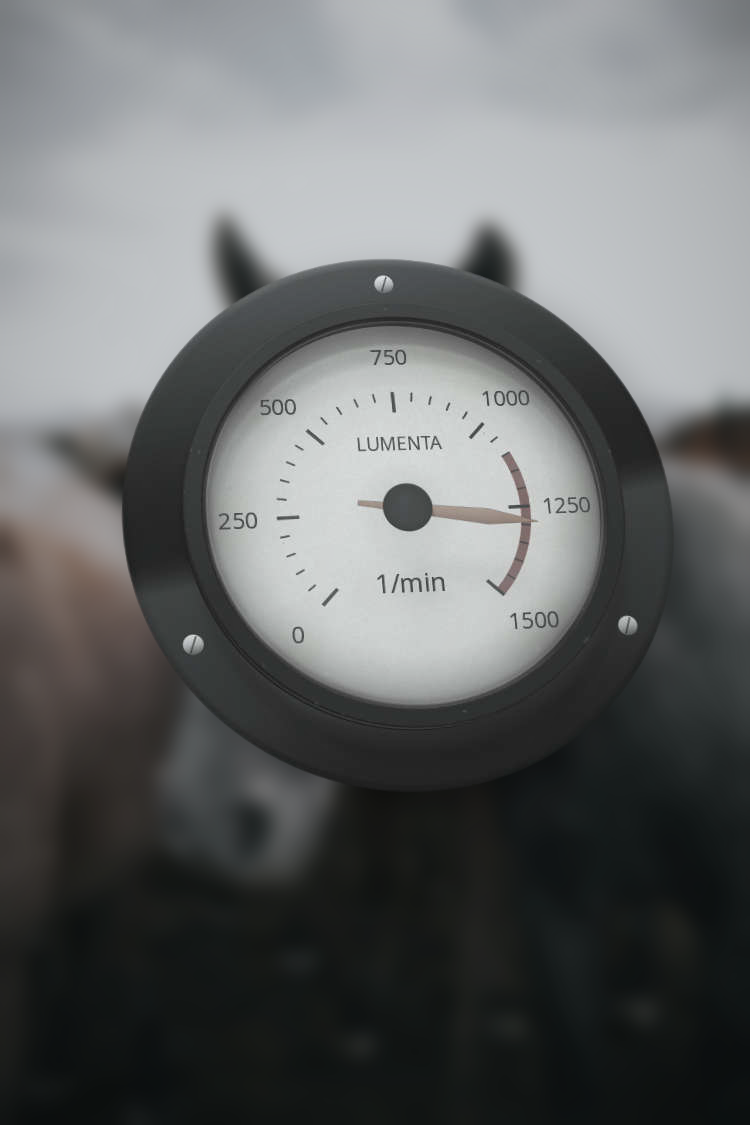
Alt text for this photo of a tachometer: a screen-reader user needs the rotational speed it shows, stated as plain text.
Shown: 1300 rpm
